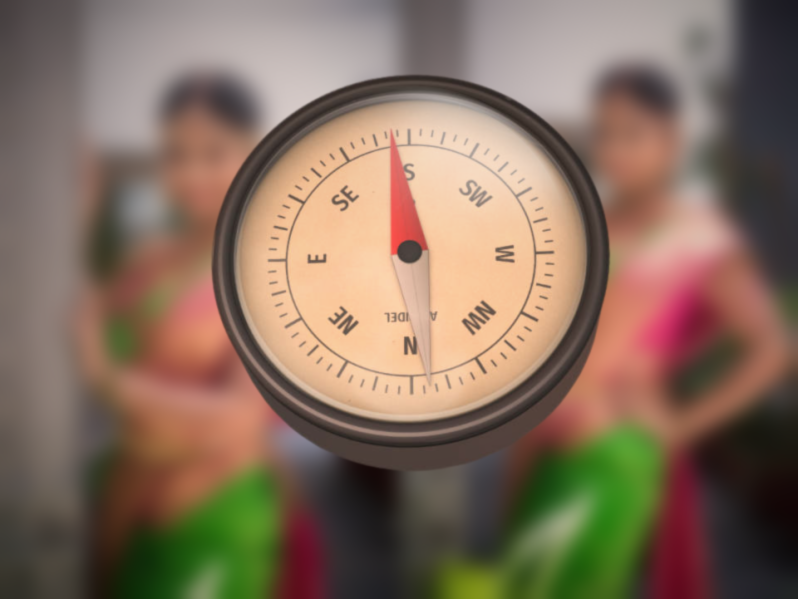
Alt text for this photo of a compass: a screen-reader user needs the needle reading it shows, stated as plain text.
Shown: 172.5 °
